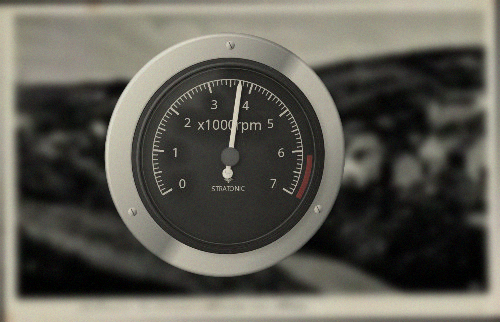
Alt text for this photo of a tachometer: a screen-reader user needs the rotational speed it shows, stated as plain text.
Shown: 3700 rpm
